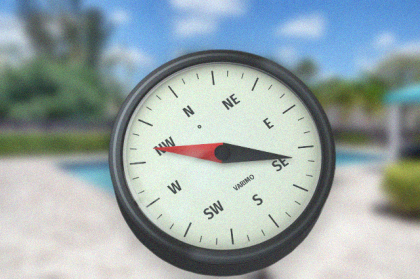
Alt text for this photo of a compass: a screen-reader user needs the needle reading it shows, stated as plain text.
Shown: 310 °
